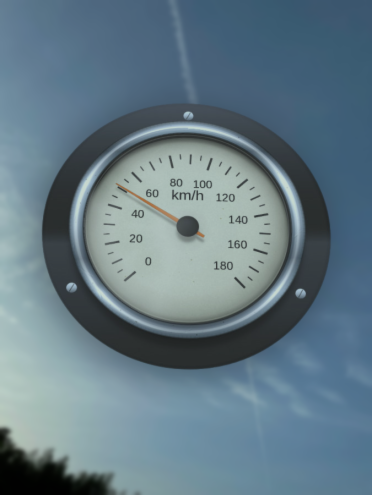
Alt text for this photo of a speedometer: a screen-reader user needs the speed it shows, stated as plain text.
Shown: 50 km/h
